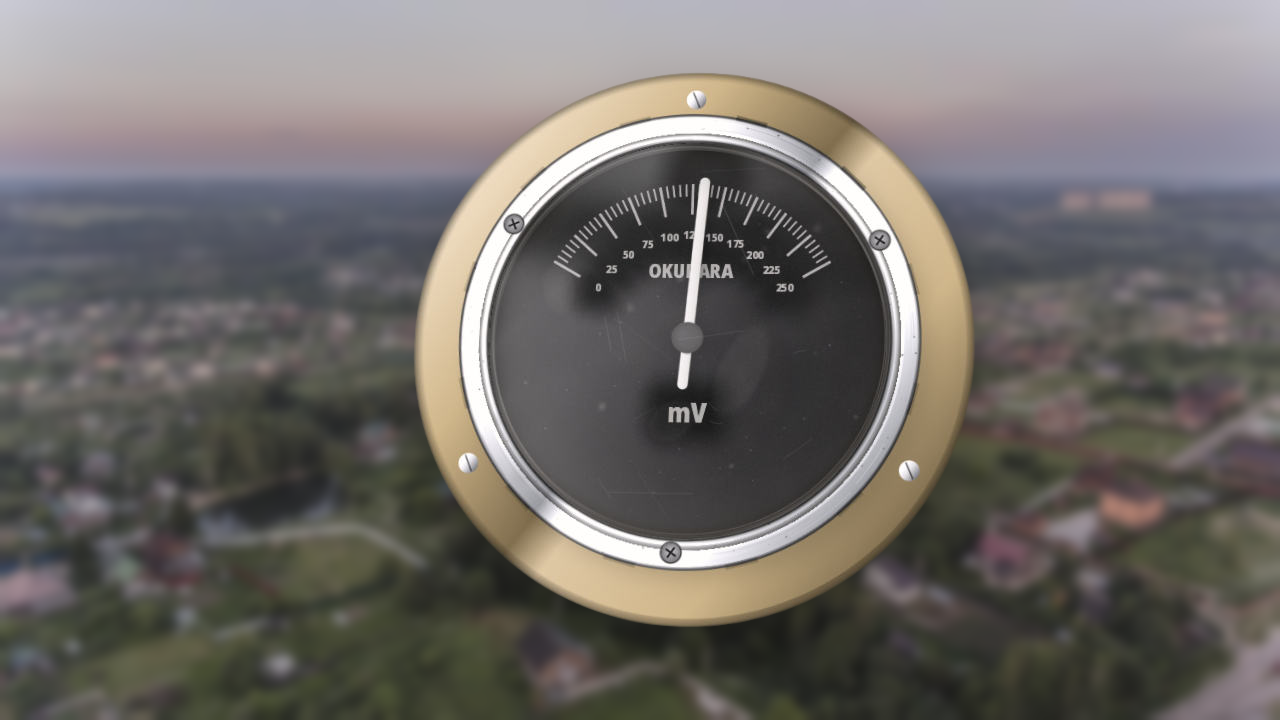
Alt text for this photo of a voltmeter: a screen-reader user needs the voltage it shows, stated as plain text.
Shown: 135 mV
